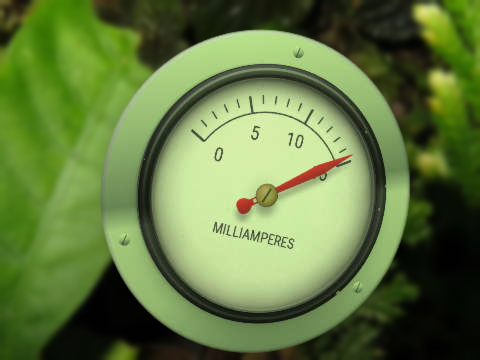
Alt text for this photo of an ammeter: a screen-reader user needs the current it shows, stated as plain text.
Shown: 14.5 mA
